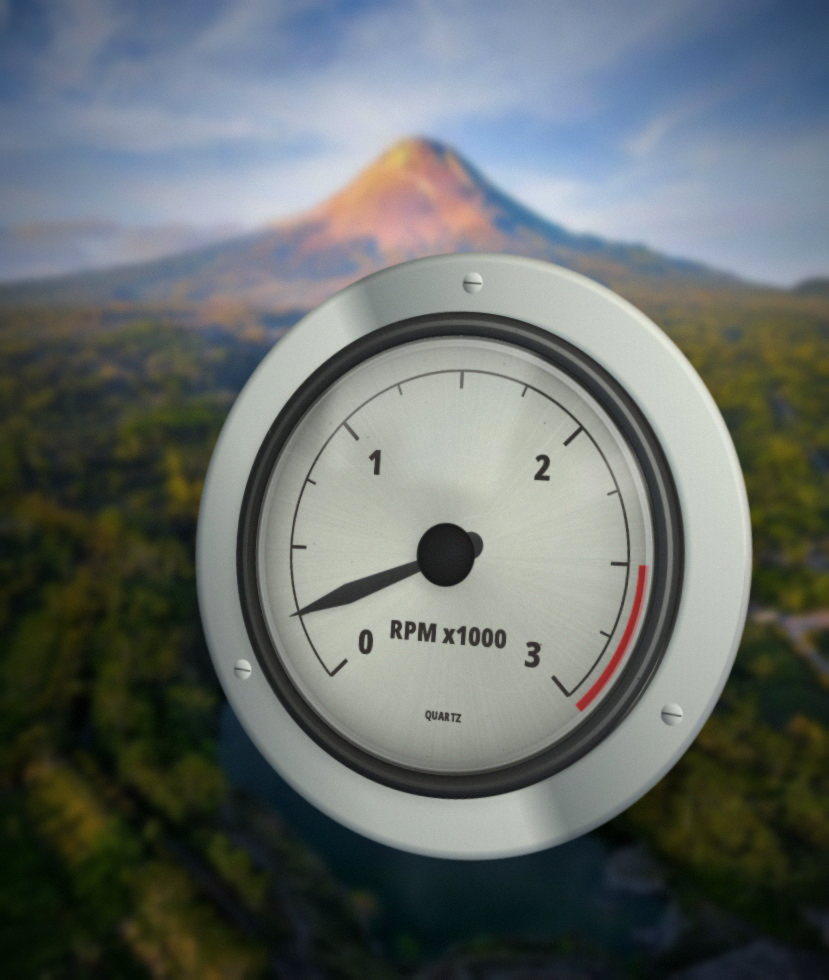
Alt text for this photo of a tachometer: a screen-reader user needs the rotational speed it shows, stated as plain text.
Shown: 250 rpm
